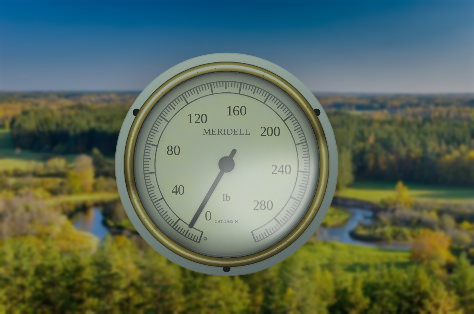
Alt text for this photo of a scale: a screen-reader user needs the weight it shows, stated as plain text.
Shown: 10 lb
